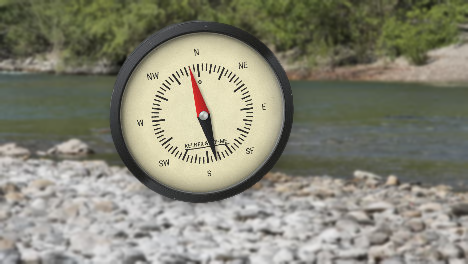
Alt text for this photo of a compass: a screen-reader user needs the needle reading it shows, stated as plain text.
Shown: 350 °
